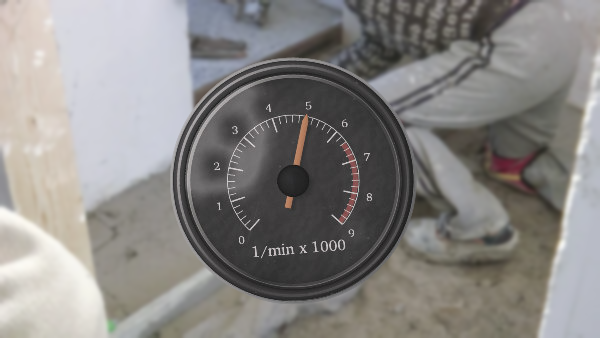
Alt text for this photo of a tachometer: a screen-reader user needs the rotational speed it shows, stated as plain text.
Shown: 5000 rpm
